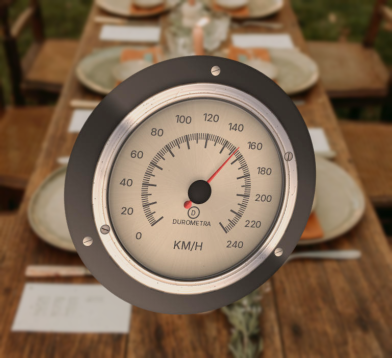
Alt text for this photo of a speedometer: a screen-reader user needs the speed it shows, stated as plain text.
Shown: 150 km/h
